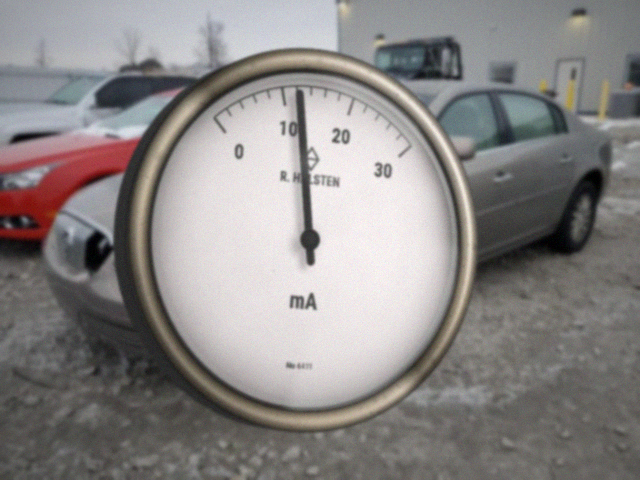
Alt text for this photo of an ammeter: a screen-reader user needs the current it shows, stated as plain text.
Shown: 12 mA
